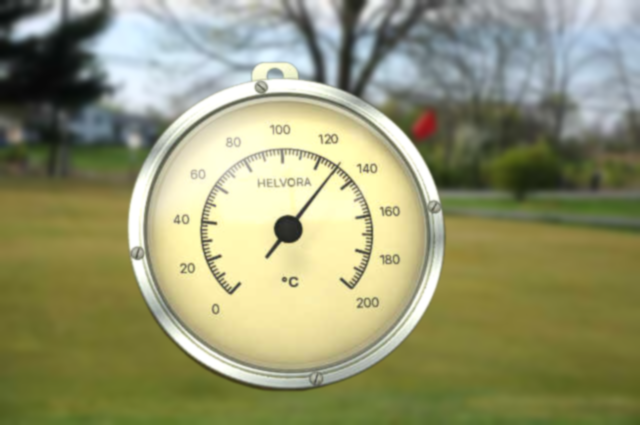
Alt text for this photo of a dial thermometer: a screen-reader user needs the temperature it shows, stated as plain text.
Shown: 130 °C
